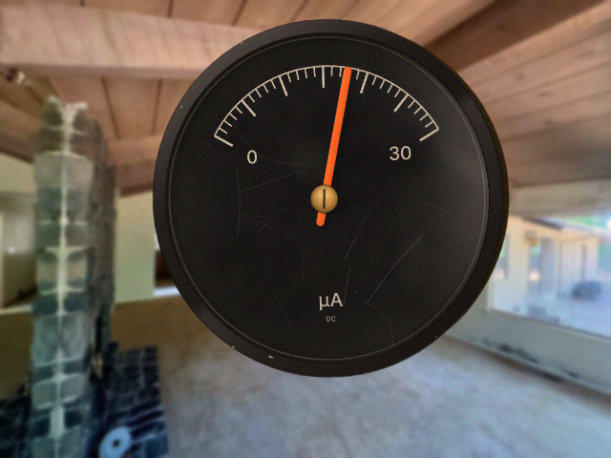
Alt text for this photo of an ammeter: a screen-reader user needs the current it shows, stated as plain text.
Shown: 18 µA
